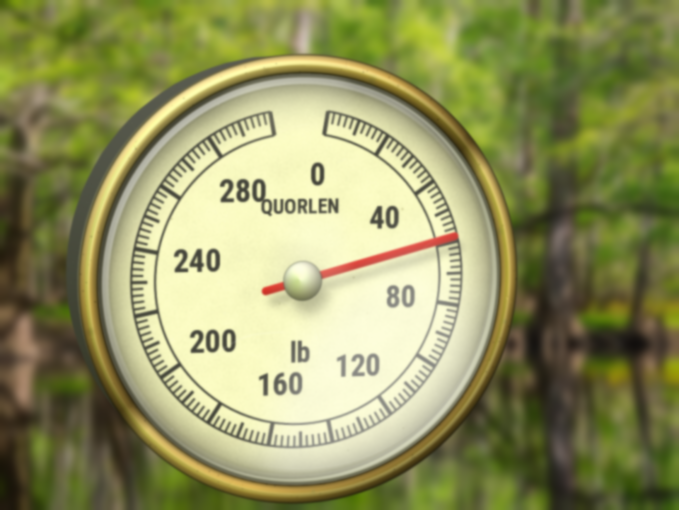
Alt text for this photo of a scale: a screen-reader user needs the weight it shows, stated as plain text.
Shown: 58 lb
